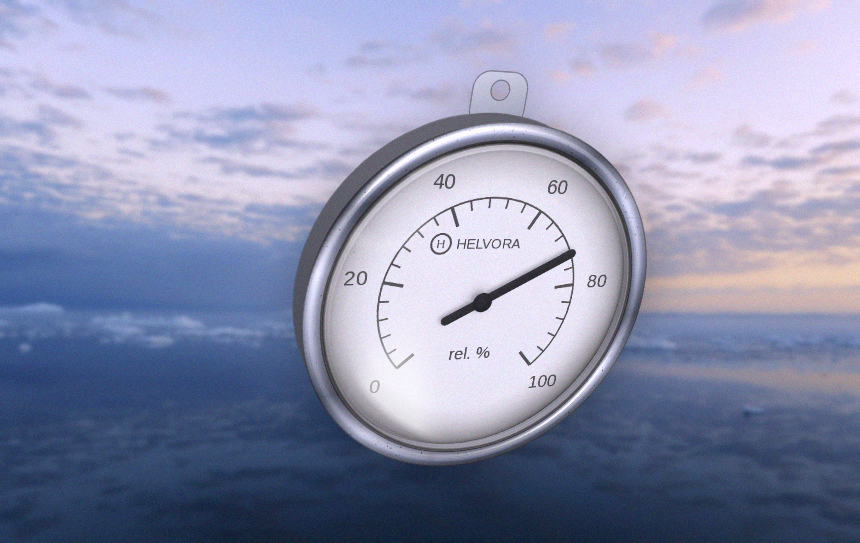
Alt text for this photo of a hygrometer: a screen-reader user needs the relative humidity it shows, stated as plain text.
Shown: 72 %
